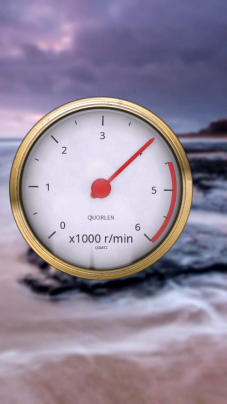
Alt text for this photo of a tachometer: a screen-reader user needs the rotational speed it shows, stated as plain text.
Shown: 4000 rpm
